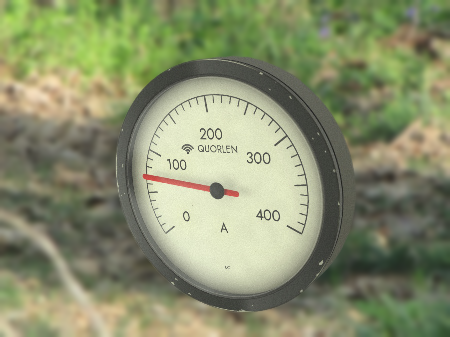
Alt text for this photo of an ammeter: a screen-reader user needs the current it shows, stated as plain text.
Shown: 70 A
